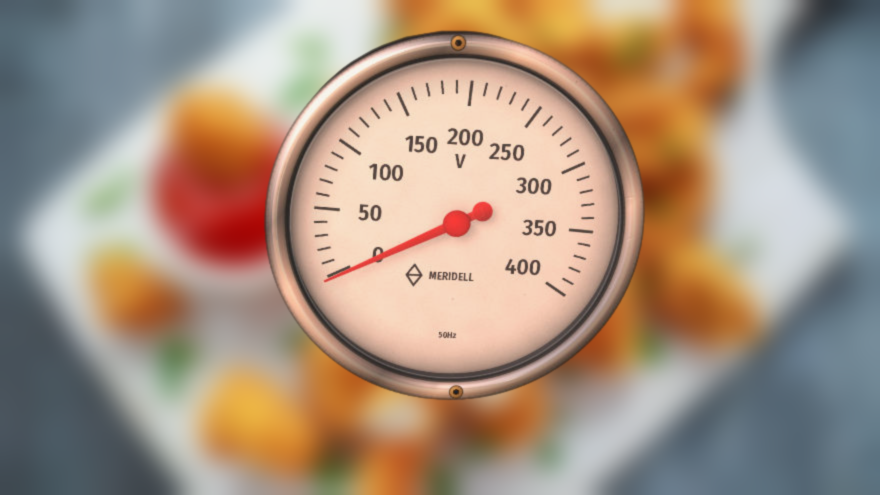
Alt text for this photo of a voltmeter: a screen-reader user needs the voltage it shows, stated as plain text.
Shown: 0 V
